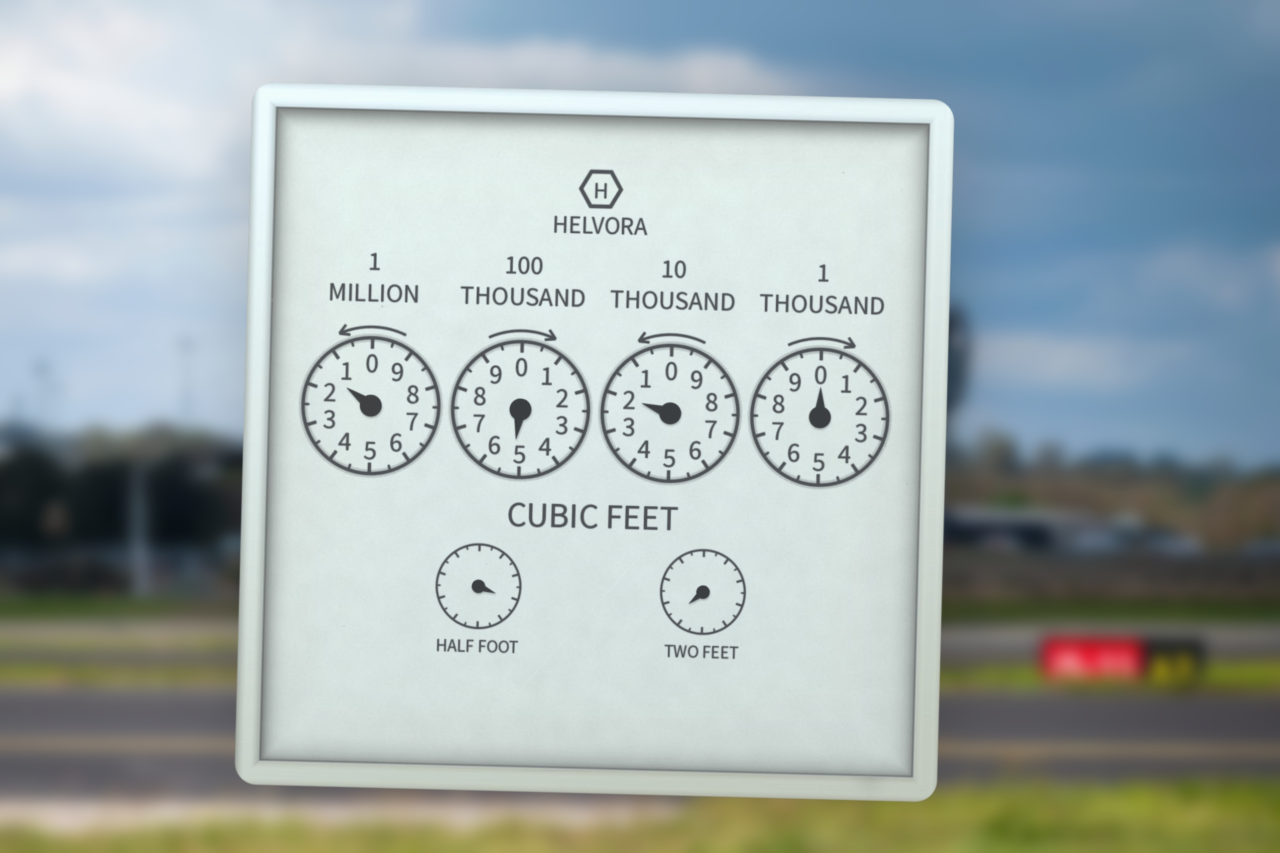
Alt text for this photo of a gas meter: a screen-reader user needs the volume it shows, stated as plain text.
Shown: 152000 ft³
